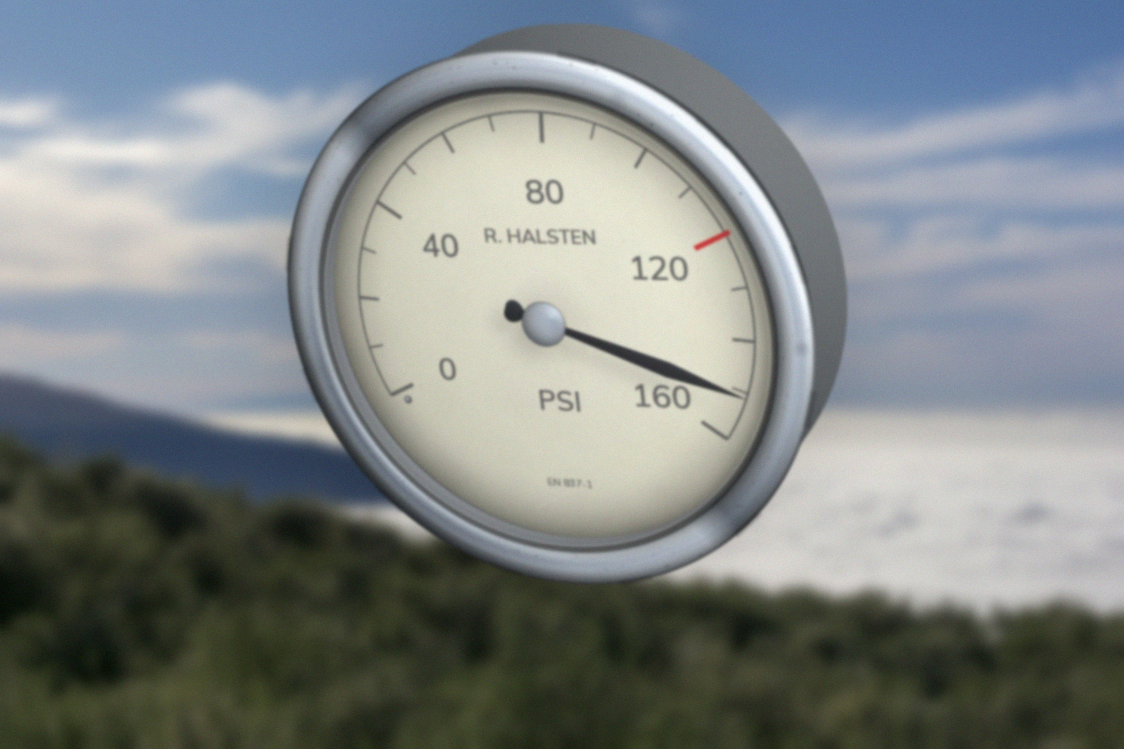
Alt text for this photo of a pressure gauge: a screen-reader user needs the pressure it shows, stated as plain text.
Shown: 150 psi
